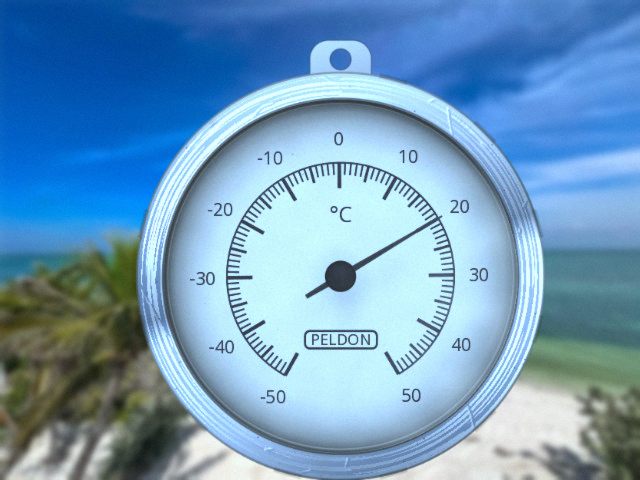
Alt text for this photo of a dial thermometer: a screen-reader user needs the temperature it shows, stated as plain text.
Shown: 20 °C
